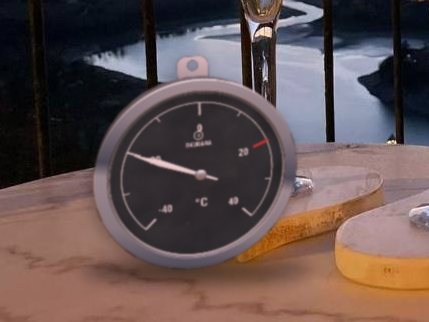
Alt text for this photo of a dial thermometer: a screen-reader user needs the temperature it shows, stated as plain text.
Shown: -20 °C
